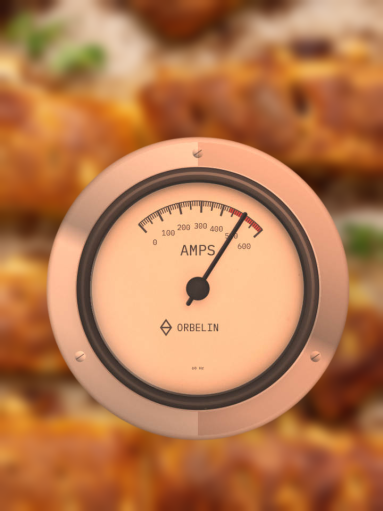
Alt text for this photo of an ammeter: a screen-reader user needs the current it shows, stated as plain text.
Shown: 500 A
